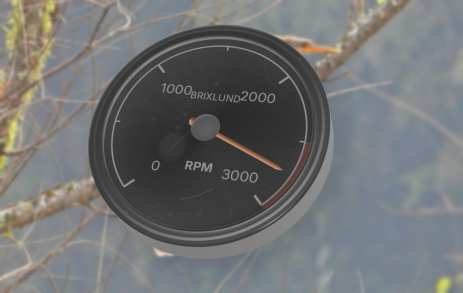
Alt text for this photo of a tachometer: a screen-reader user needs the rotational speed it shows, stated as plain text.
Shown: 2750 rpm
